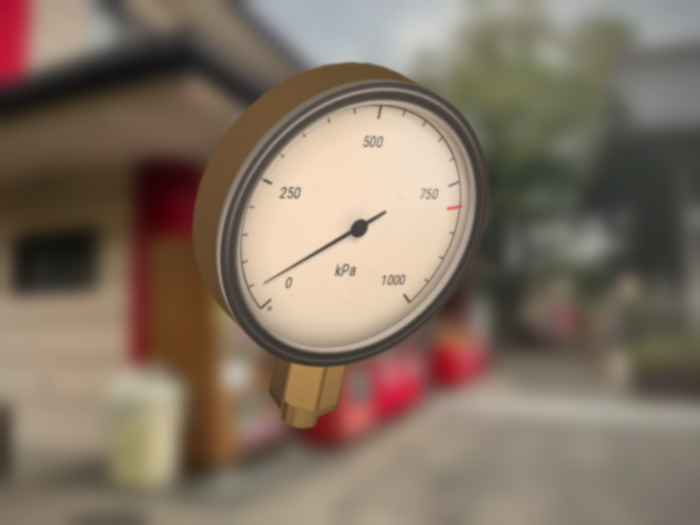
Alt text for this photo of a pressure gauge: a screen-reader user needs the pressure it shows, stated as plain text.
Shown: 50 kPa
